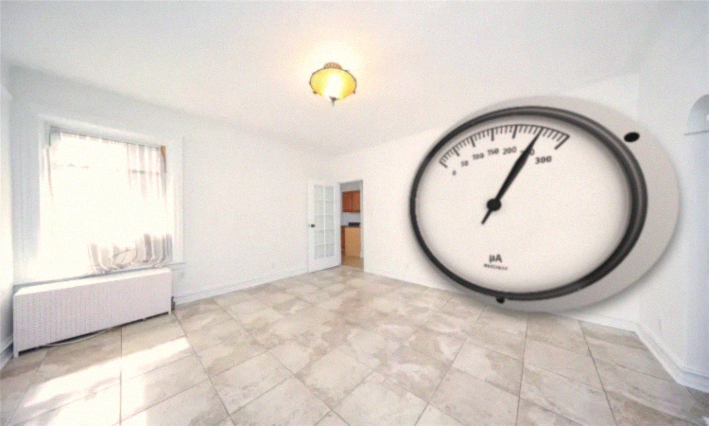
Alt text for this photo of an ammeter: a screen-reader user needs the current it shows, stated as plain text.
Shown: 250 µA
